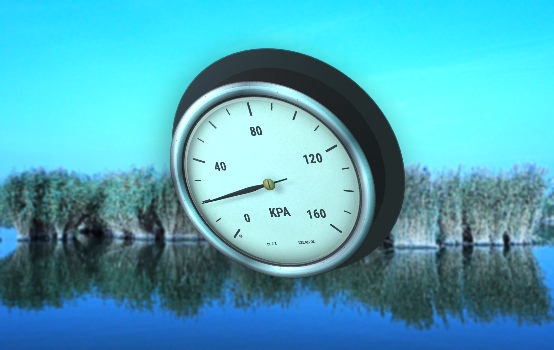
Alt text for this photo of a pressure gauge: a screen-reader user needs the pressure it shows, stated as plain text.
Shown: 20 kPa
